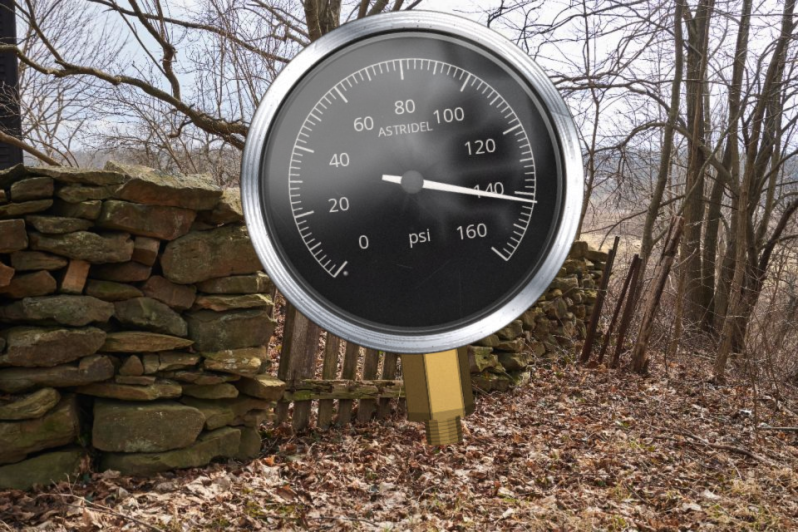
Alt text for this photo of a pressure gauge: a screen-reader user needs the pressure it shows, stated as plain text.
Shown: 142 psi
